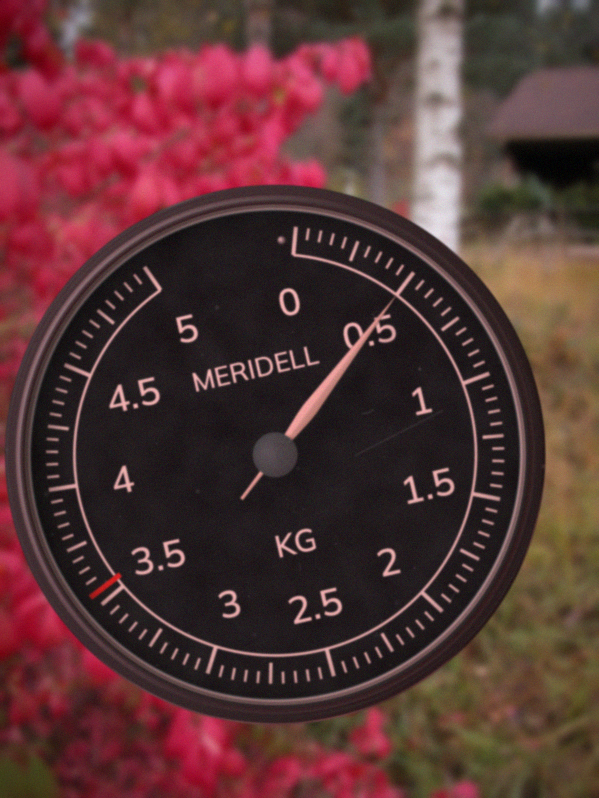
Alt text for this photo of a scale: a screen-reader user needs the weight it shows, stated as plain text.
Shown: 0.5 kg
